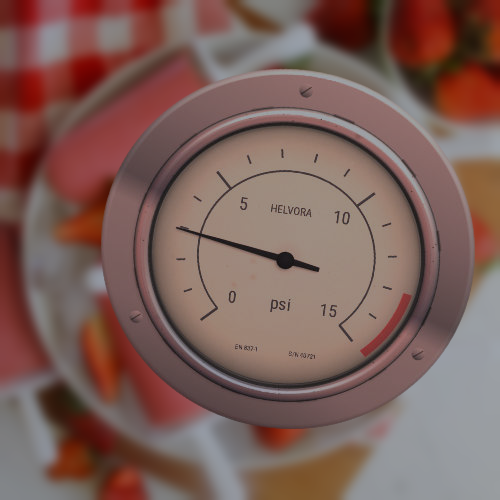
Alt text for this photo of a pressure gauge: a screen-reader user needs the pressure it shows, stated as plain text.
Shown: 3 psi
